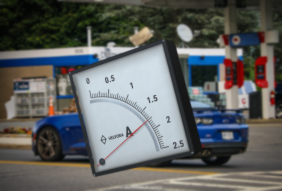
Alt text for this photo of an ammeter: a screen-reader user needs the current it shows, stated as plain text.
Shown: 1.75 A
